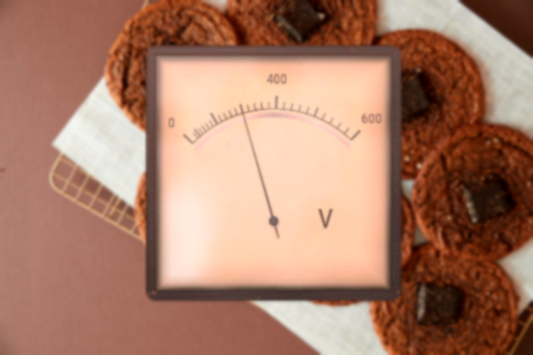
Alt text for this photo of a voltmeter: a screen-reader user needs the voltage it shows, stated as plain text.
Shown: 300 V
